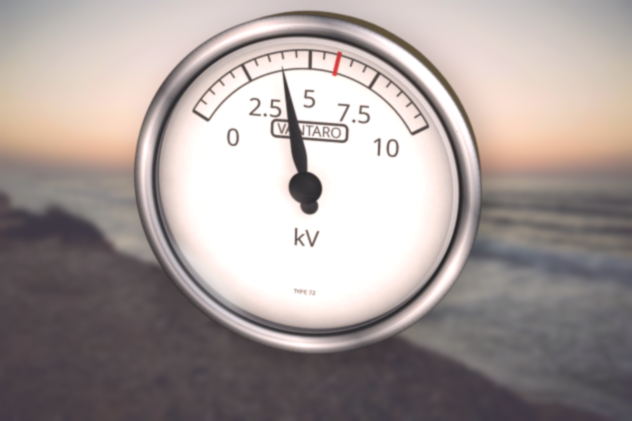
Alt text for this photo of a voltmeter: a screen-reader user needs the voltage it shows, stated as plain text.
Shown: 4 kV
